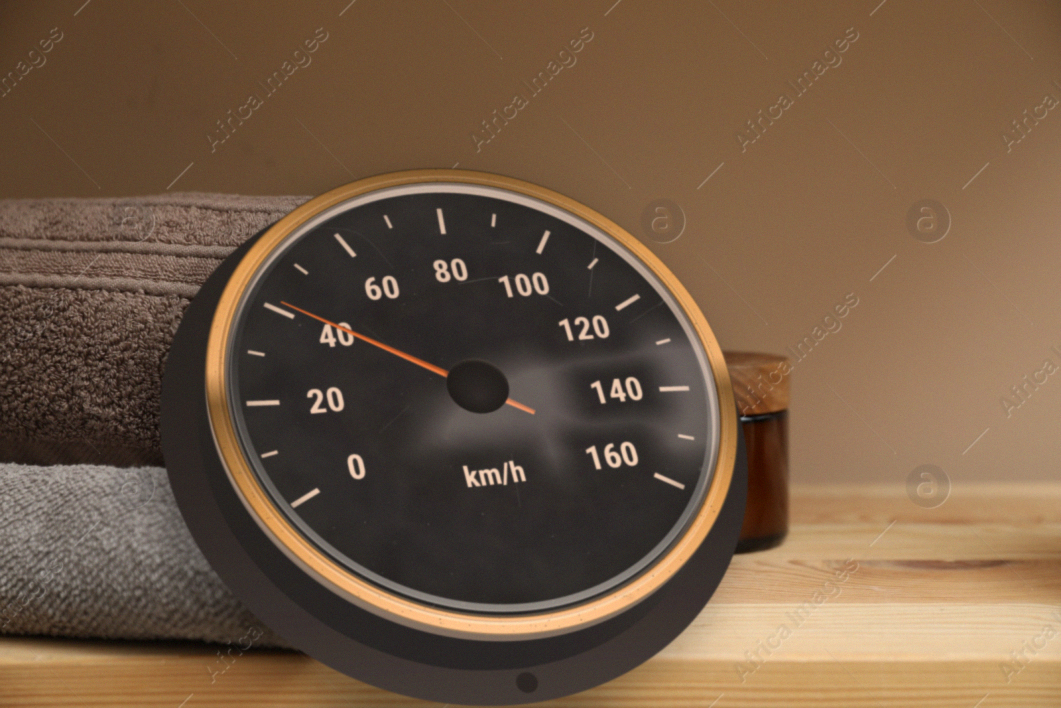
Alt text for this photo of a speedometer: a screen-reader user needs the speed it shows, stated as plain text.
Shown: 40 km/h
